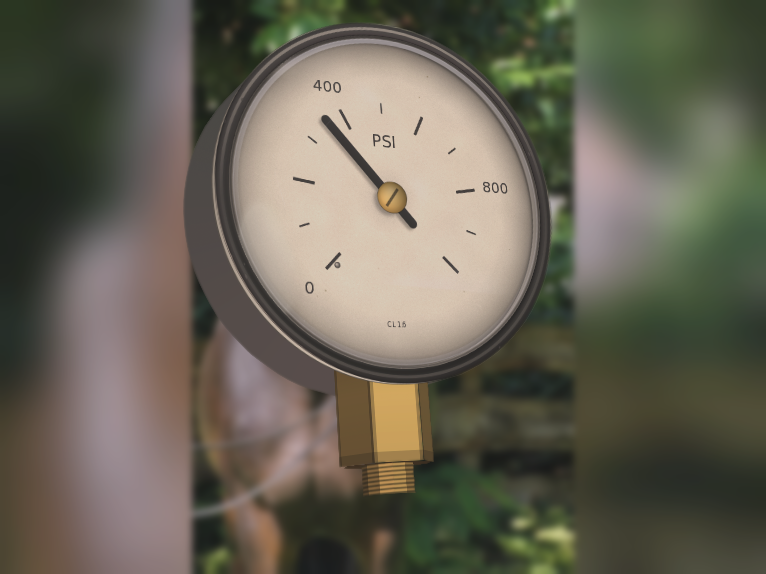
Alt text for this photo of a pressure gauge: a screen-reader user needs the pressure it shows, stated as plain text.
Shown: 350 psi
